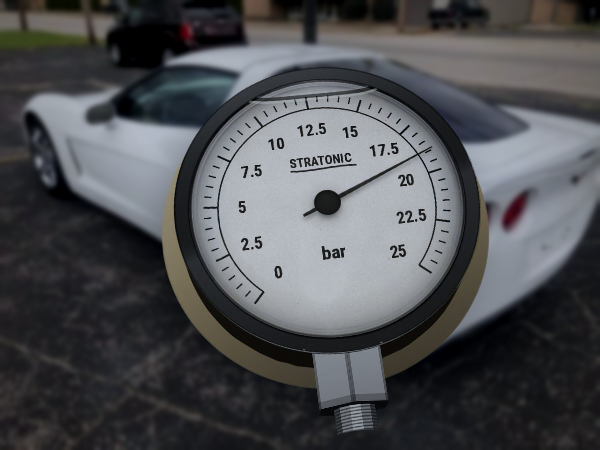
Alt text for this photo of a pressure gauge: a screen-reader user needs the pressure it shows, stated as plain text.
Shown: 19 bar
